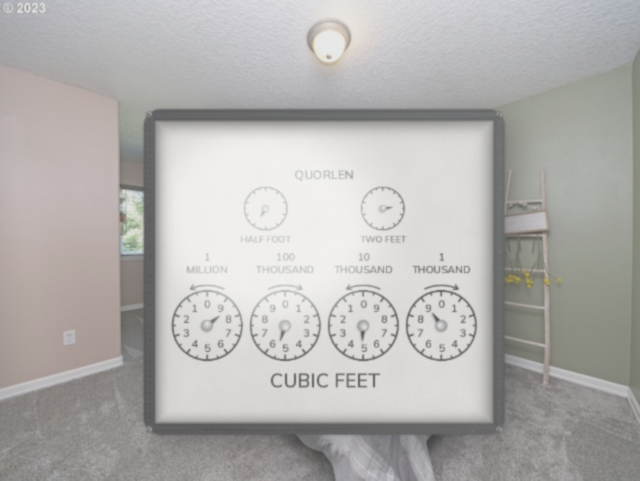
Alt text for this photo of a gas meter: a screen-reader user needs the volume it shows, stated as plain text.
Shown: 854900 ft³
